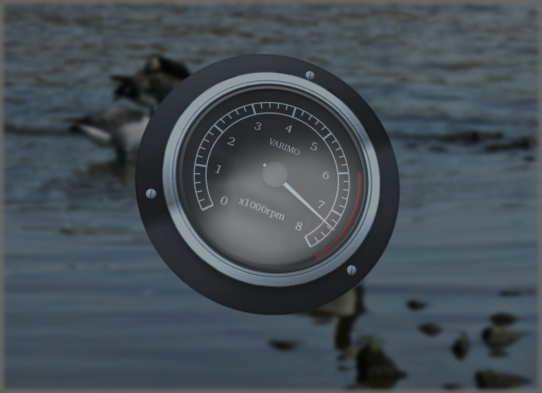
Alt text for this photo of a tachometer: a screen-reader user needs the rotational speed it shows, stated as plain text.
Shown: 7400 rpm
